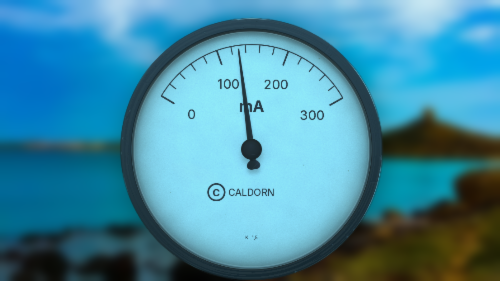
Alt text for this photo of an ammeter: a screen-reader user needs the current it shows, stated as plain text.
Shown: 130 mA
